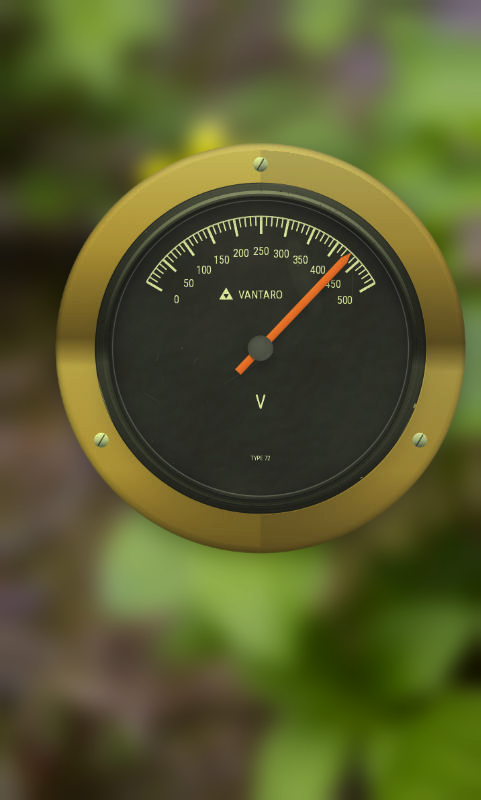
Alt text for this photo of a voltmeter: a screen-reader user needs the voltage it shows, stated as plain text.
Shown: 430 V
